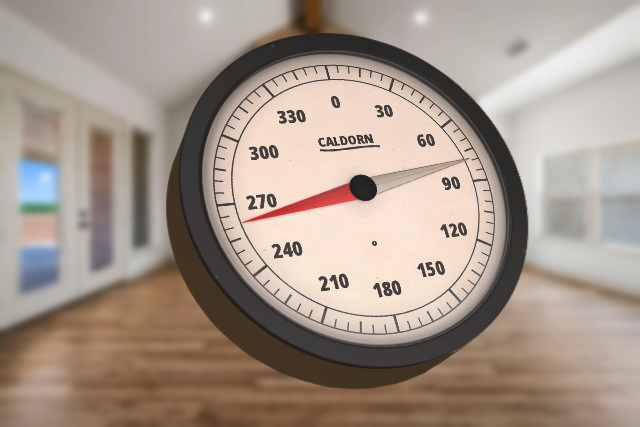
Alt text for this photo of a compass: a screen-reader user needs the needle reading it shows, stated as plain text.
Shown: 260 °
